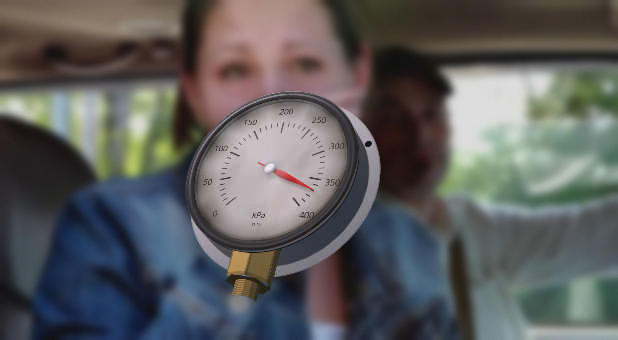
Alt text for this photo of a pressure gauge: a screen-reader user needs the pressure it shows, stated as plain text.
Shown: 370 kPa
